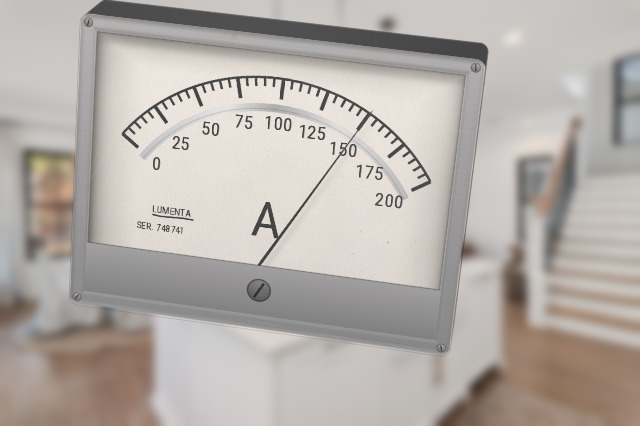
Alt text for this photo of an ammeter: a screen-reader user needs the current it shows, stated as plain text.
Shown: 150 A
